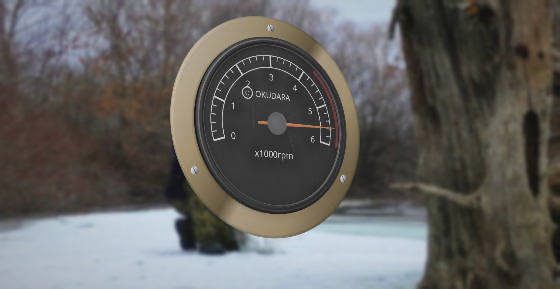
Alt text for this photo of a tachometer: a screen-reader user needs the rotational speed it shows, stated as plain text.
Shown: 5600 rpm
